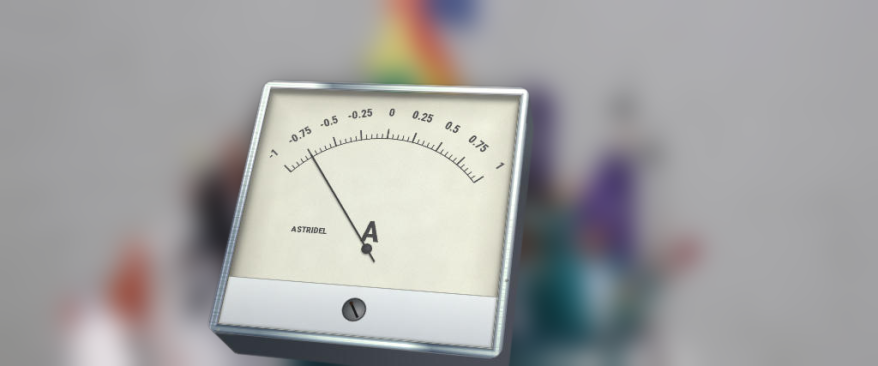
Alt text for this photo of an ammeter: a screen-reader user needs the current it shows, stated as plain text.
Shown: -0.75 A
